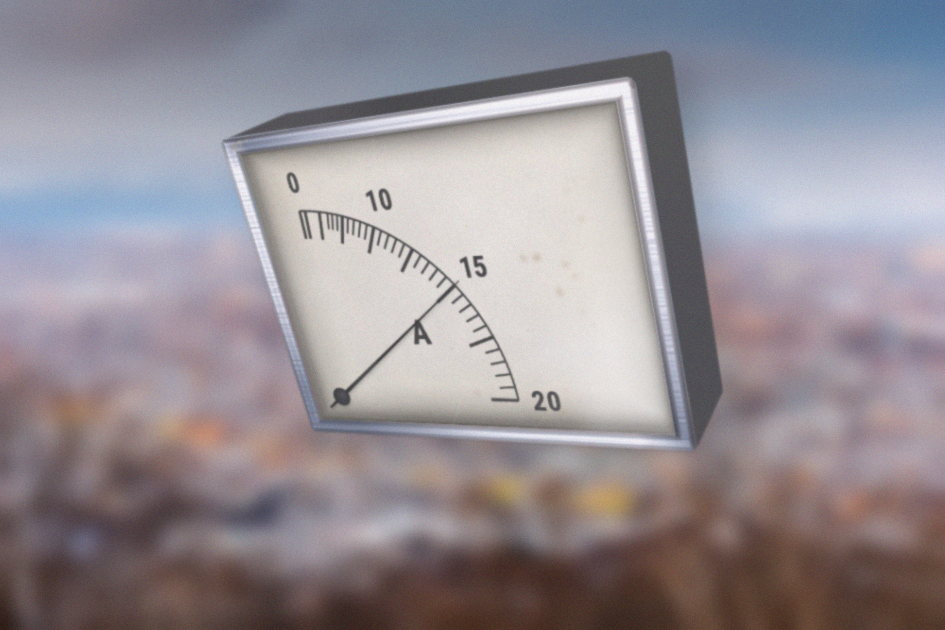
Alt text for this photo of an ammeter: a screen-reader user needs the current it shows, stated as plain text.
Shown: 15 A
